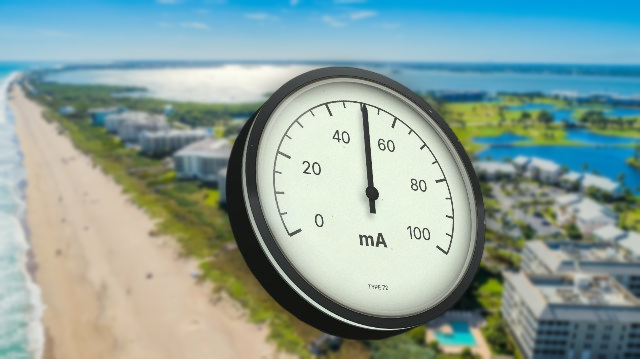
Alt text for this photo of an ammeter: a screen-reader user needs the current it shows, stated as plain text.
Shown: 50 mA
